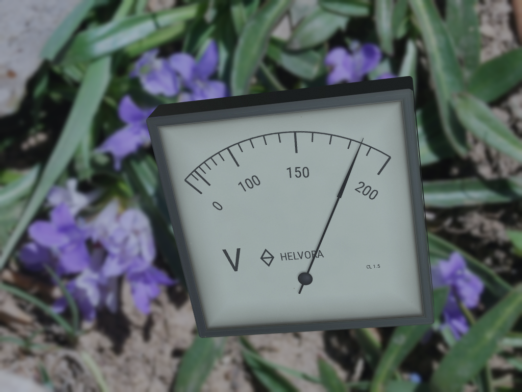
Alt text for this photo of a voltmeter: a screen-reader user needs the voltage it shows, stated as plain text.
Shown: 185 V
